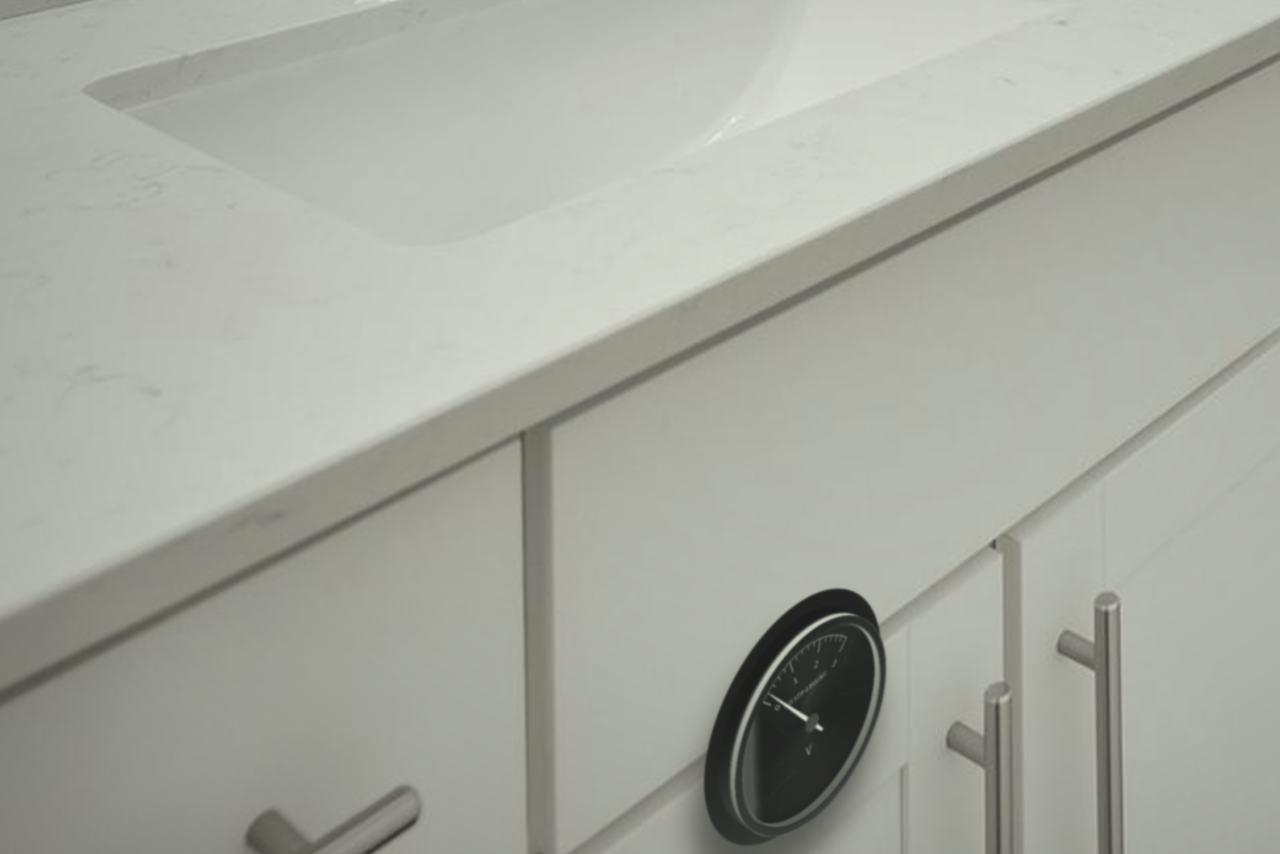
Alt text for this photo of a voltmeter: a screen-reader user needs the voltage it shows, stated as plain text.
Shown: 0.2 V
